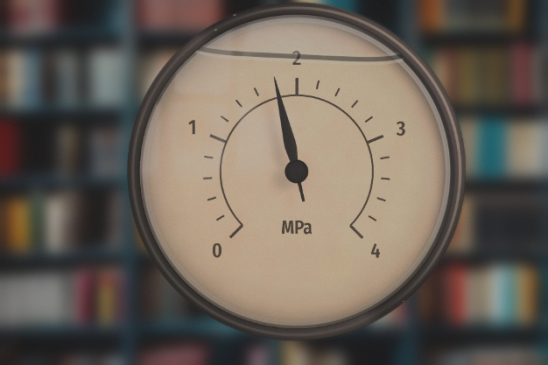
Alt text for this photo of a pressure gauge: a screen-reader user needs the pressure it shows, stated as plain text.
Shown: 1.8 MPa
